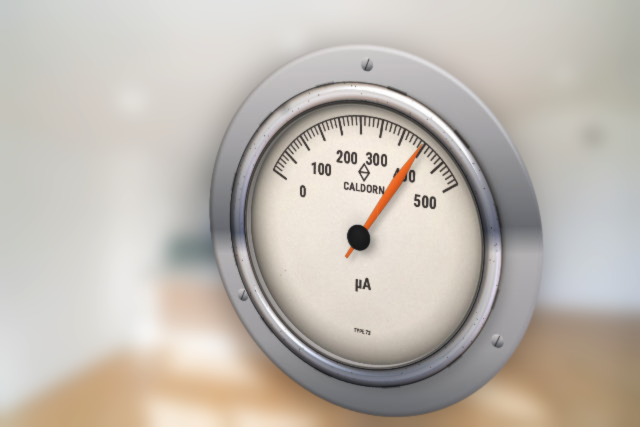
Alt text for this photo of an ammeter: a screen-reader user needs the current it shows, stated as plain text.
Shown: 400 µA
